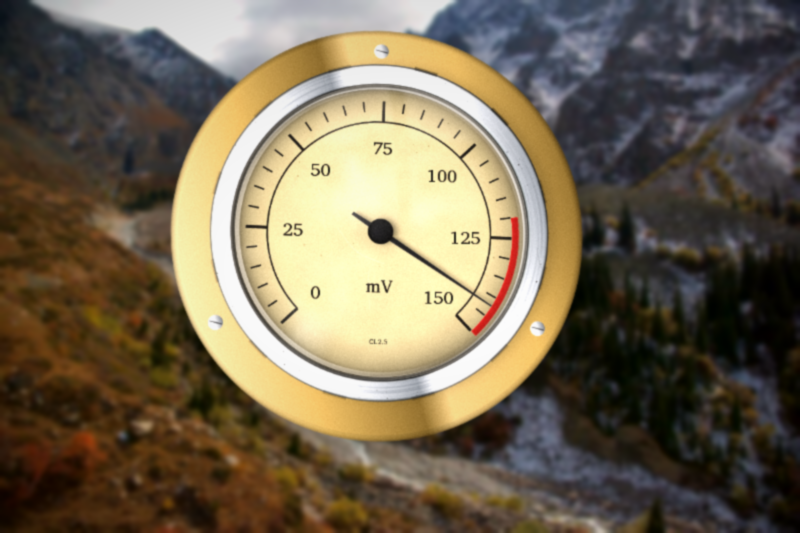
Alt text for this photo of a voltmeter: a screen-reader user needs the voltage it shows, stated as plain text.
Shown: 142.5 mV
